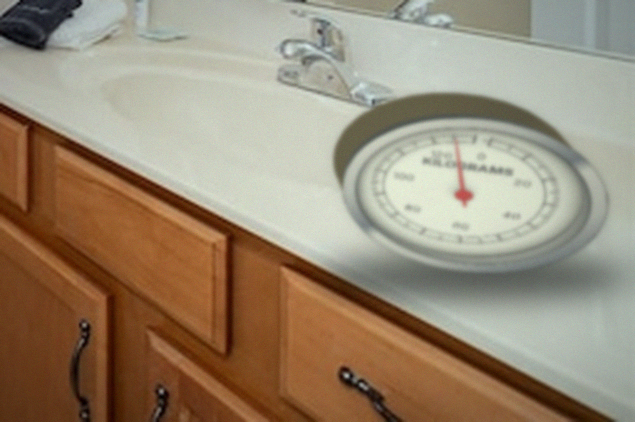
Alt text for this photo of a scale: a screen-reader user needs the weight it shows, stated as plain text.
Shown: 125 kg
